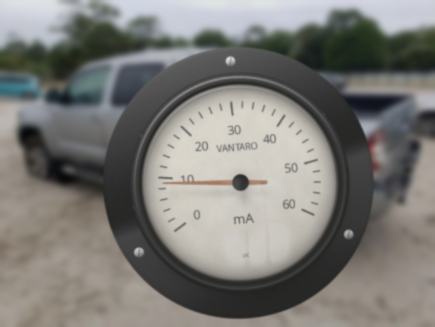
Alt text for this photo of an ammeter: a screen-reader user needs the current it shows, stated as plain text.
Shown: 9 mA
